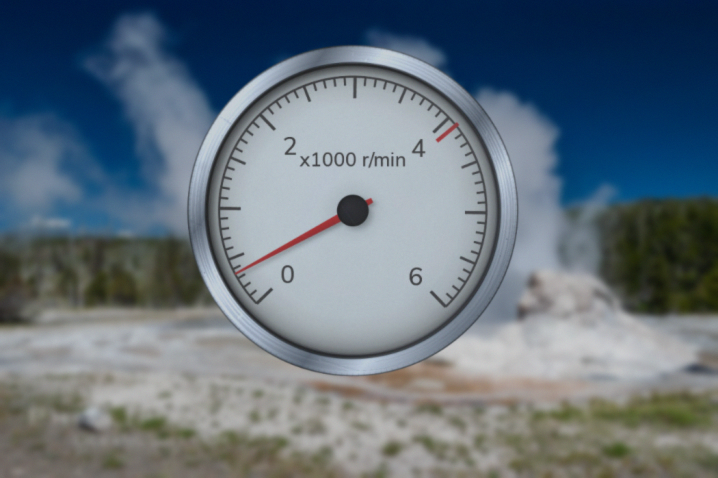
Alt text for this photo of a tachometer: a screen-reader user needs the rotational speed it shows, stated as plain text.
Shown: 350 rpm
